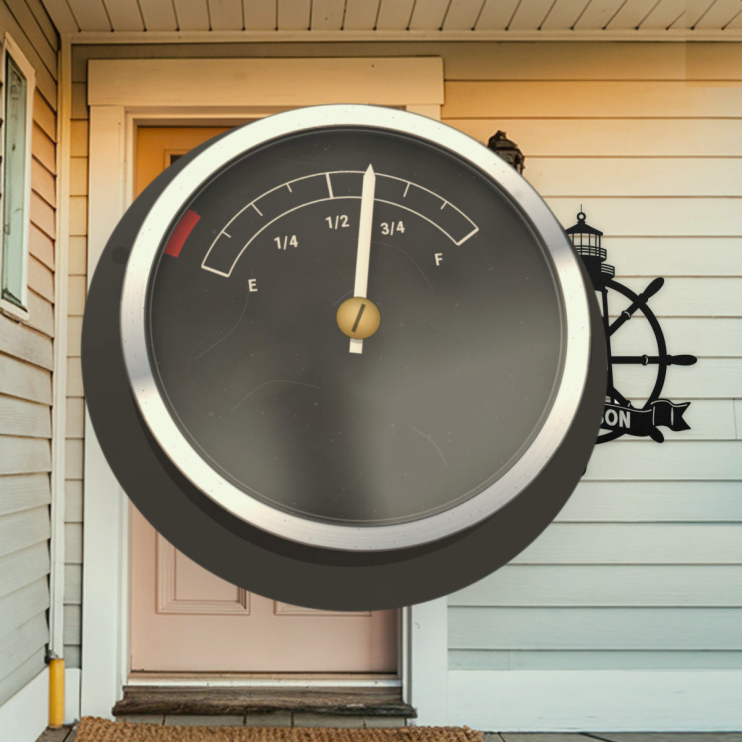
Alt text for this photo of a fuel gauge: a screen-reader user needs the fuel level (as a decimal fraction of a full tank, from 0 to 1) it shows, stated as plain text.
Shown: 0.625
